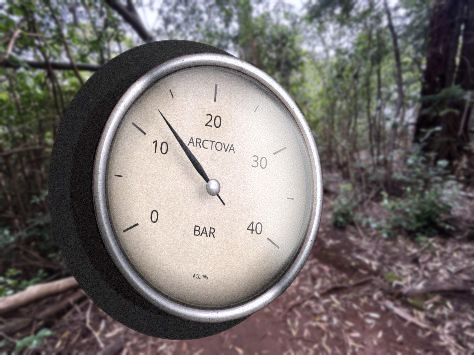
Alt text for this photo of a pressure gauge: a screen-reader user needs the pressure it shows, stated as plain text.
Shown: 12.5 bar
